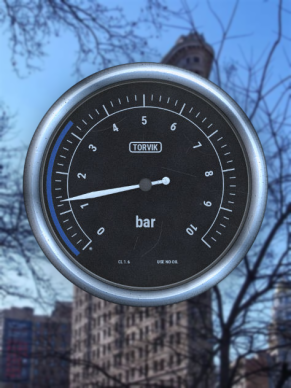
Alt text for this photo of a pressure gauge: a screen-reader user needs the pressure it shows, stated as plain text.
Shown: 1.3 bar
